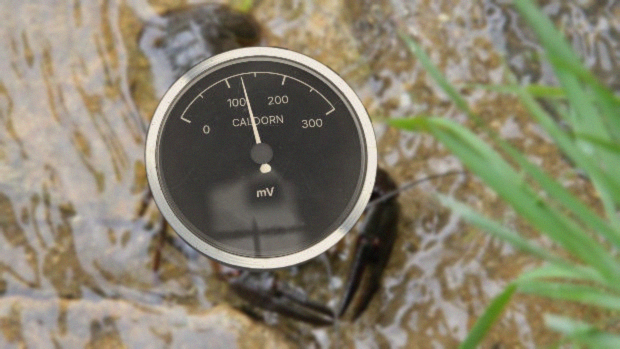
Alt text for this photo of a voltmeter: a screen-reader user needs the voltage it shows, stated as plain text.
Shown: 125 mV
